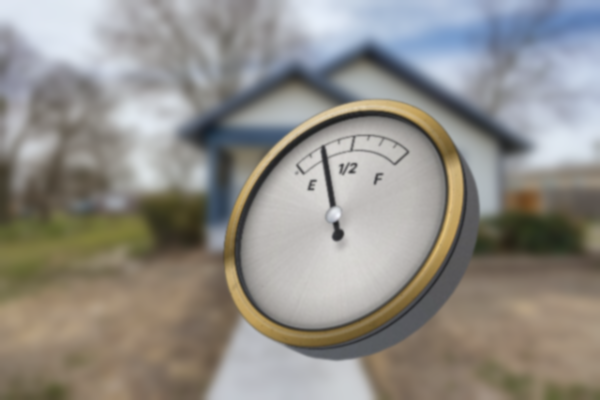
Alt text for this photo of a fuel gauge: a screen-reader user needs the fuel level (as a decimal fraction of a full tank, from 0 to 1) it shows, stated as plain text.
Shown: 0.25
